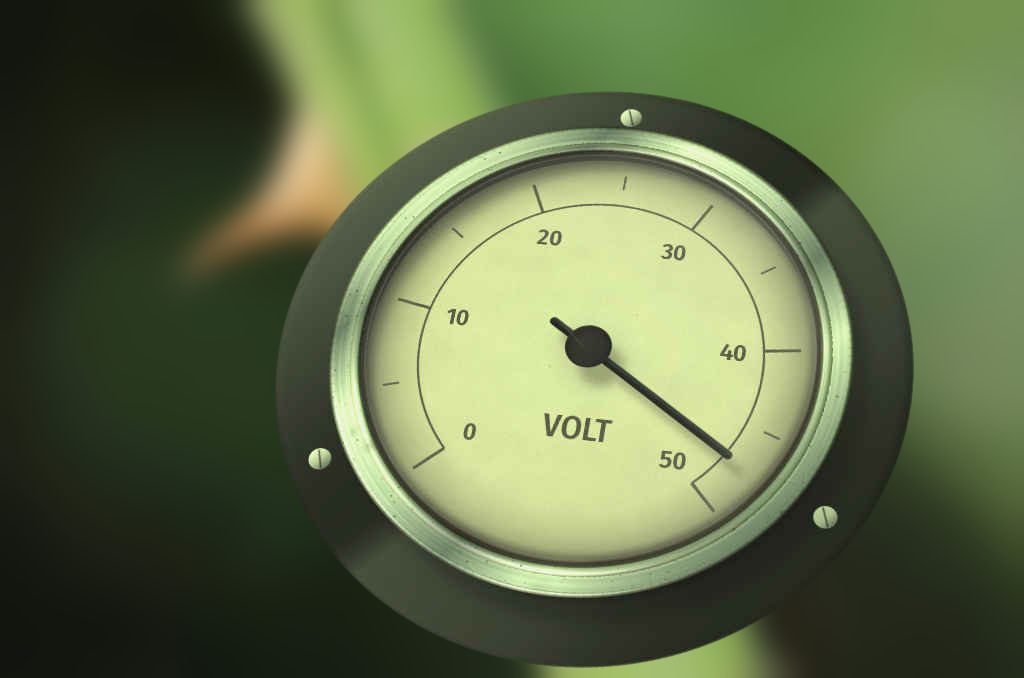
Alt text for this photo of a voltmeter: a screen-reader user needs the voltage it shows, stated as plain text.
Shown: 47.5 V
